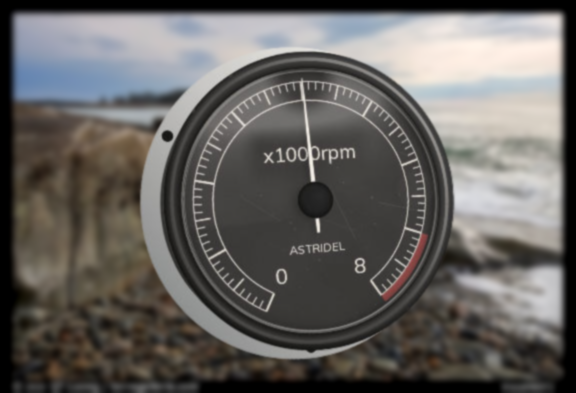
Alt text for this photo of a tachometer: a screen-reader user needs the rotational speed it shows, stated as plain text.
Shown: 4000 rpm
